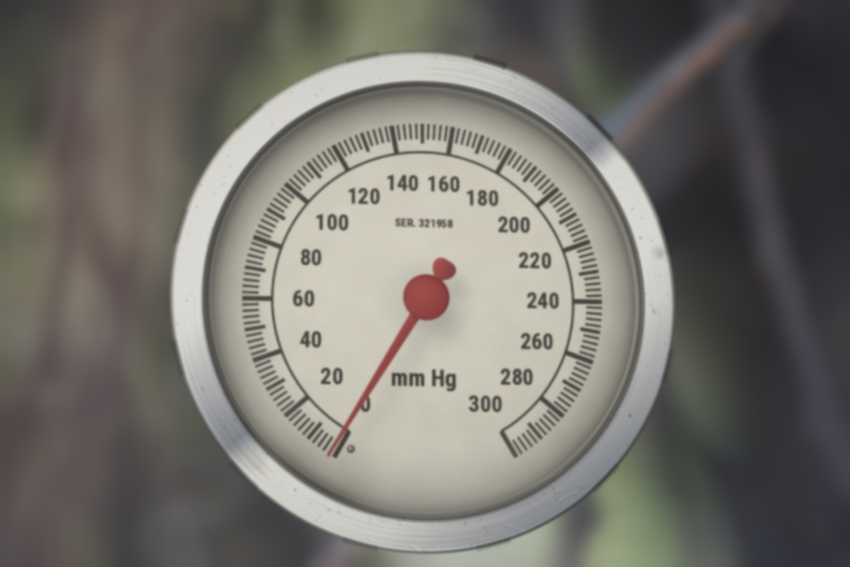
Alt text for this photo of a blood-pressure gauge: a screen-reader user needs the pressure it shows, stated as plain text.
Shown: 2 mmHg
